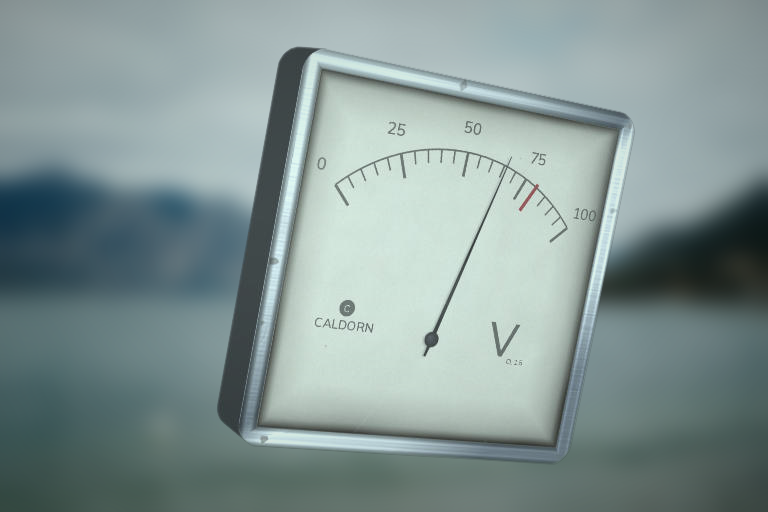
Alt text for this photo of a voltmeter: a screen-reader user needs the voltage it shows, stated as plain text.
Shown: 65 V
